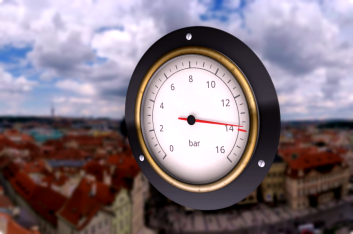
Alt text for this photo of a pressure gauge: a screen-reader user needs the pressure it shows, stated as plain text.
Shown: 13.75 bar
